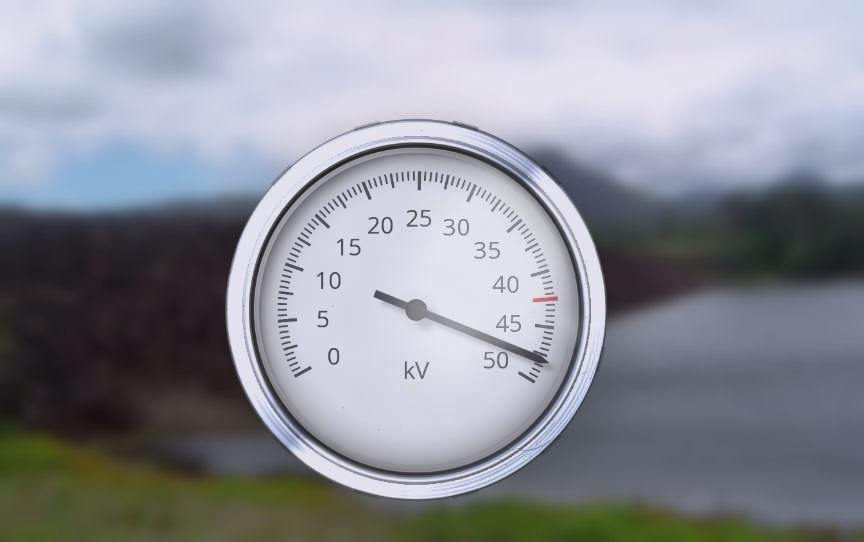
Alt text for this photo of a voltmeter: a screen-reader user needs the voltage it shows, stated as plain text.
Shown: 48 kV
